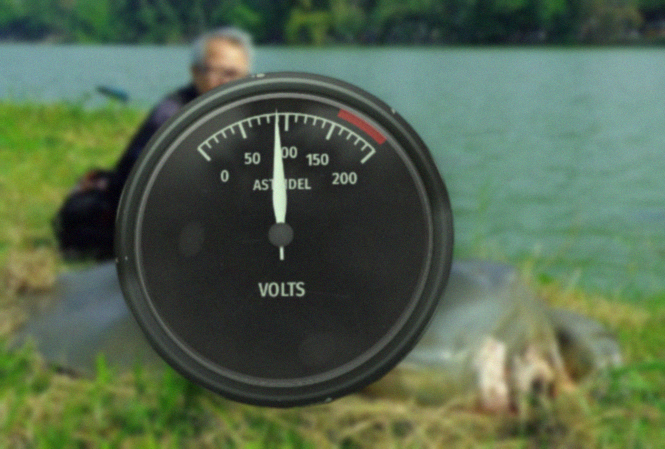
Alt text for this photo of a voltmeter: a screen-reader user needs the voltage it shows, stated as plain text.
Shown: 90 V
